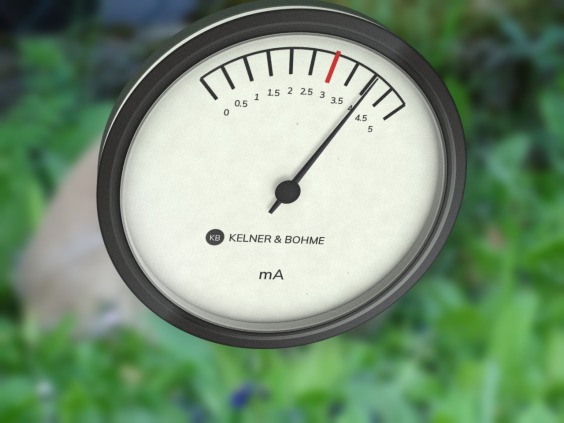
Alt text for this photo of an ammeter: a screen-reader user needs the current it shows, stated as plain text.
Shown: 4 mA
